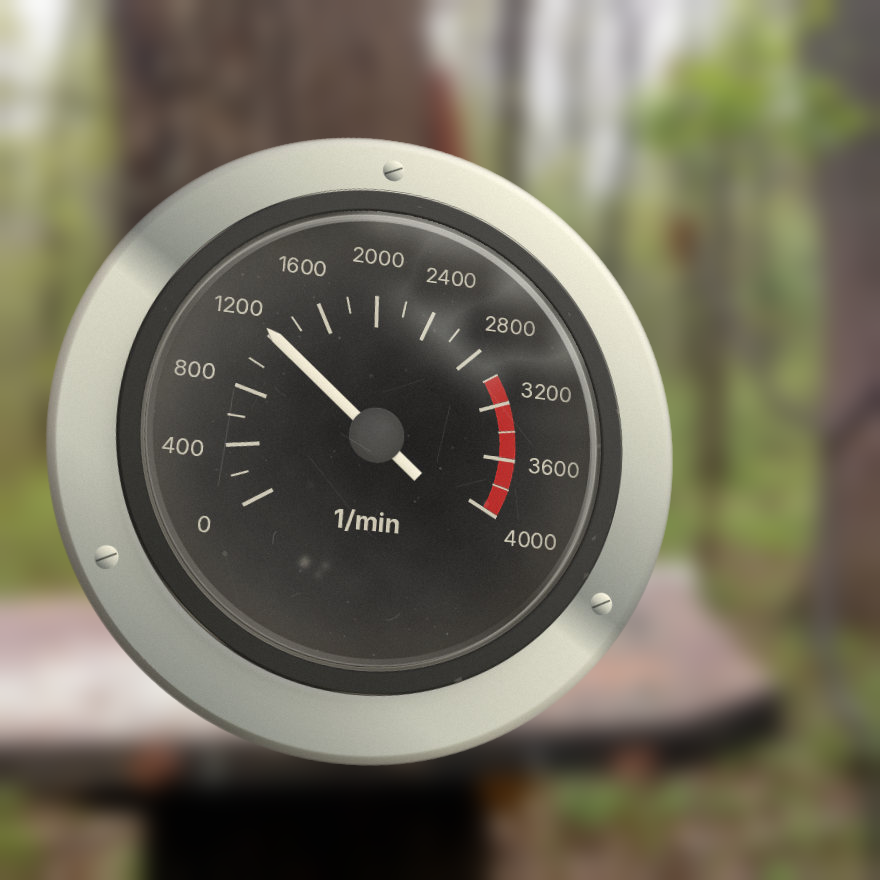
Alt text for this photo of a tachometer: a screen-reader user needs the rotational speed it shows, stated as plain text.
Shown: 1200 rpm
